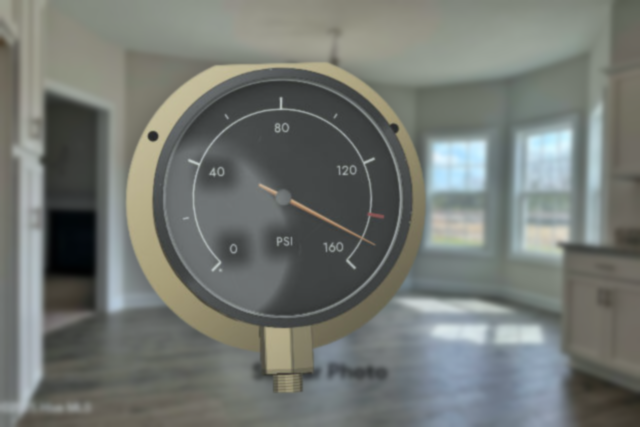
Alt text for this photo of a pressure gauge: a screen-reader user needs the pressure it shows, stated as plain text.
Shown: 150 psi
